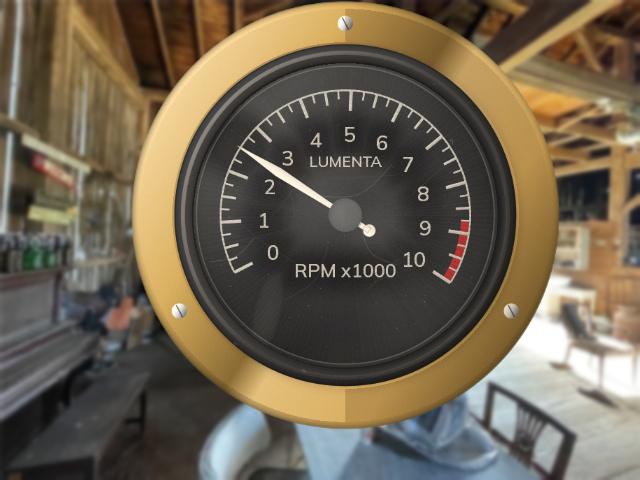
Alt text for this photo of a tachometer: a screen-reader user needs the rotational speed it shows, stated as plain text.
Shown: 2500 rpm
